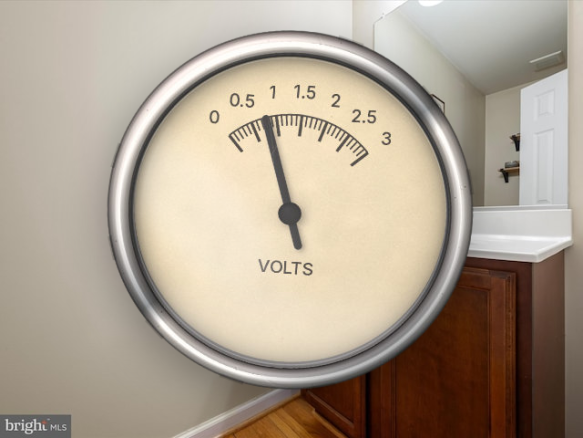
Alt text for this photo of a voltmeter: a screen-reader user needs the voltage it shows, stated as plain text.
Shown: 0.8 V
